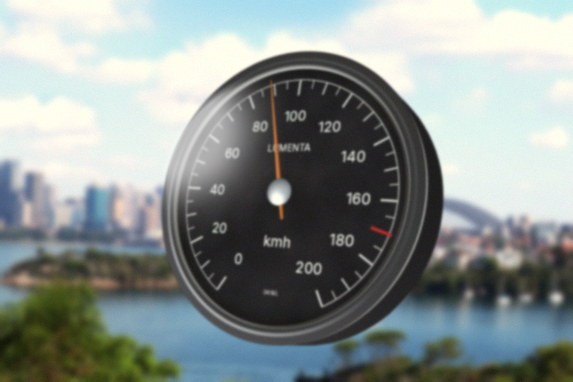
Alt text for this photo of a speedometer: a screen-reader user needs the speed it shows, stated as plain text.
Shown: 90 km/h
